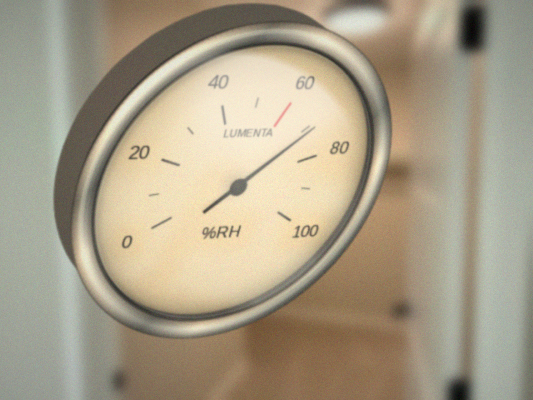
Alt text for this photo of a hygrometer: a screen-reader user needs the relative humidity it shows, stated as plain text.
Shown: 70 %
